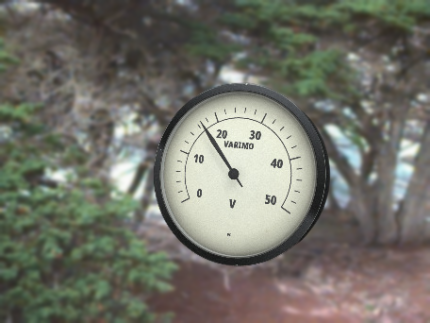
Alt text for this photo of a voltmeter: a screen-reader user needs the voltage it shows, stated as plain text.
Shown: 17 V
